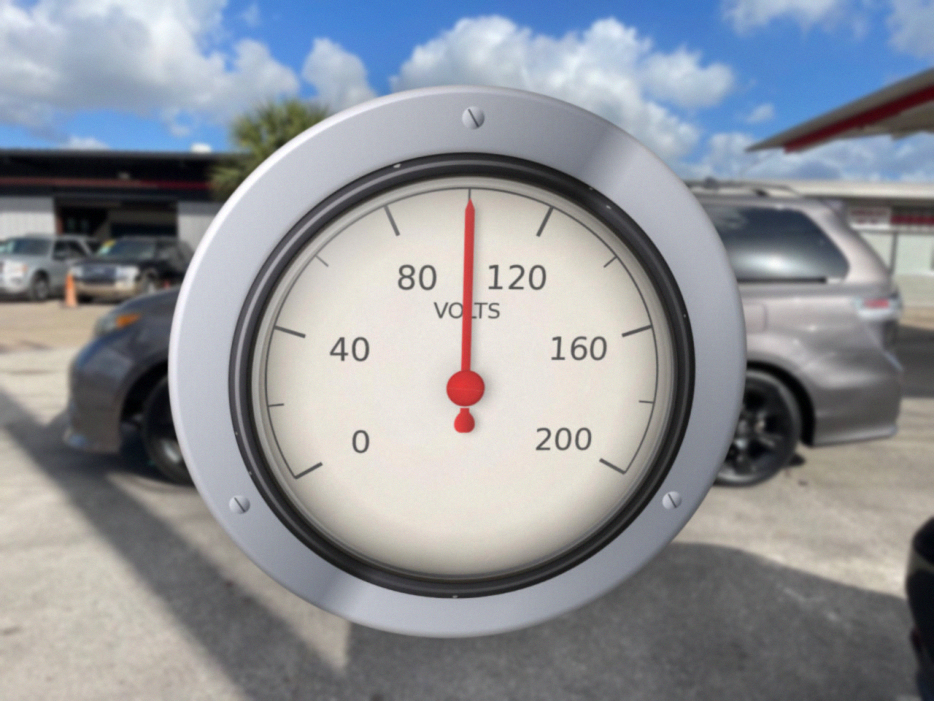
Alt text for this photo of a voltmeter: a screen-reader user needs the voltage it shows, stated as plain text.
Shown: 100 V
